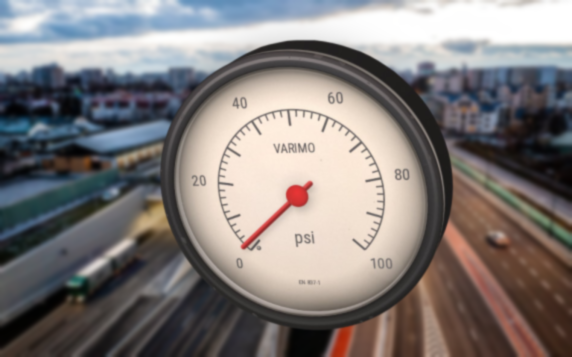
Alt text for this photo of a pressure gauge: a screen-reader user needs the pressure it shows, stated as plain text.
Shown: 2 psi
